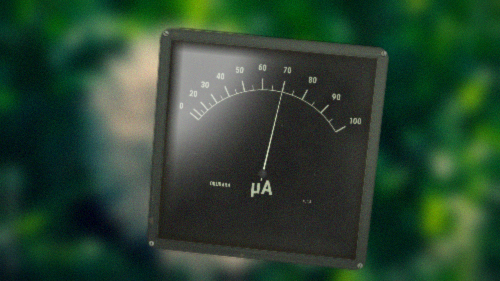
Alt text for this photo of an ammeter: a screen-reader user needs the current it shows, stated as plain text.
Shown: 70 µA
